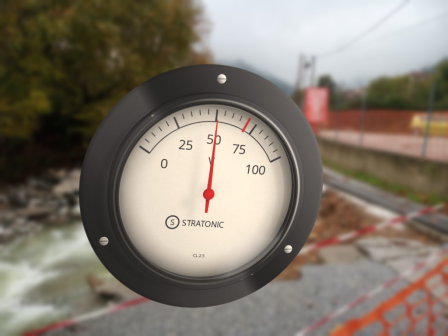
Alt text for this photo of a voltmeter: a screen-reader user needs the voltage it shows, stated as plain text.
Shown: 50 V
